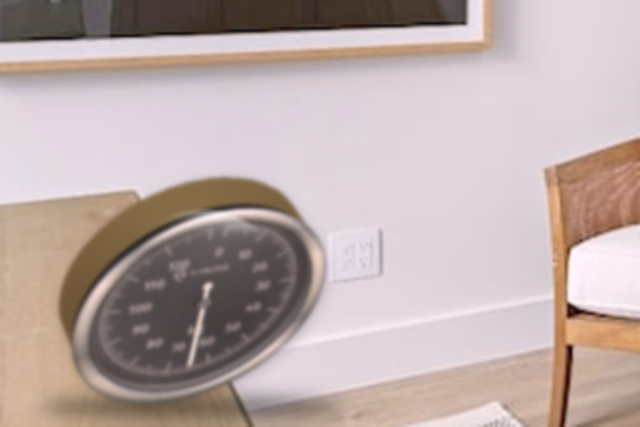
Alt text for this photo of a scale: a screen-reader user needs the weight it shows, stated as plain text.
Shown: 65 kg
